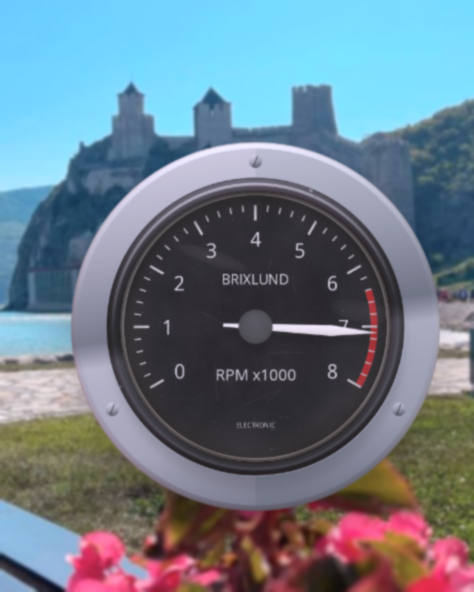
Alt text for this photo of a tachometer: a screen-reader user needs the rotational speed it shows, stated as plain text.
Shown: 7100 rpm
